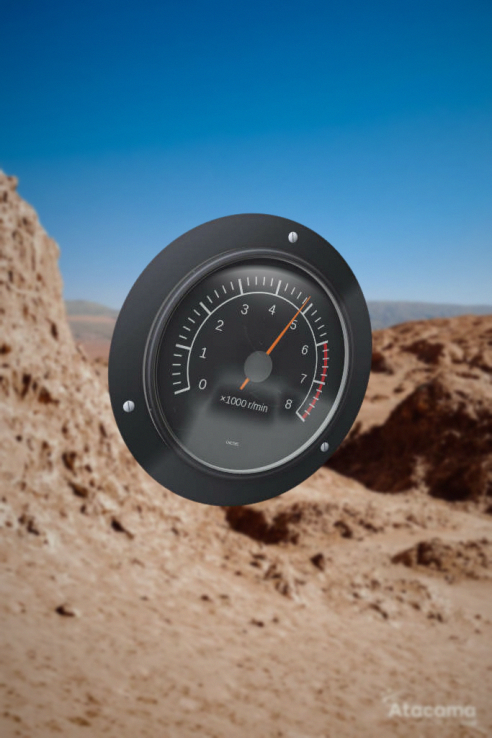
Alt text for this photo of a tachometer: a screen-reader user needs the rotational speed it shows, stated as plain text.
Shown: 4800 rpm
